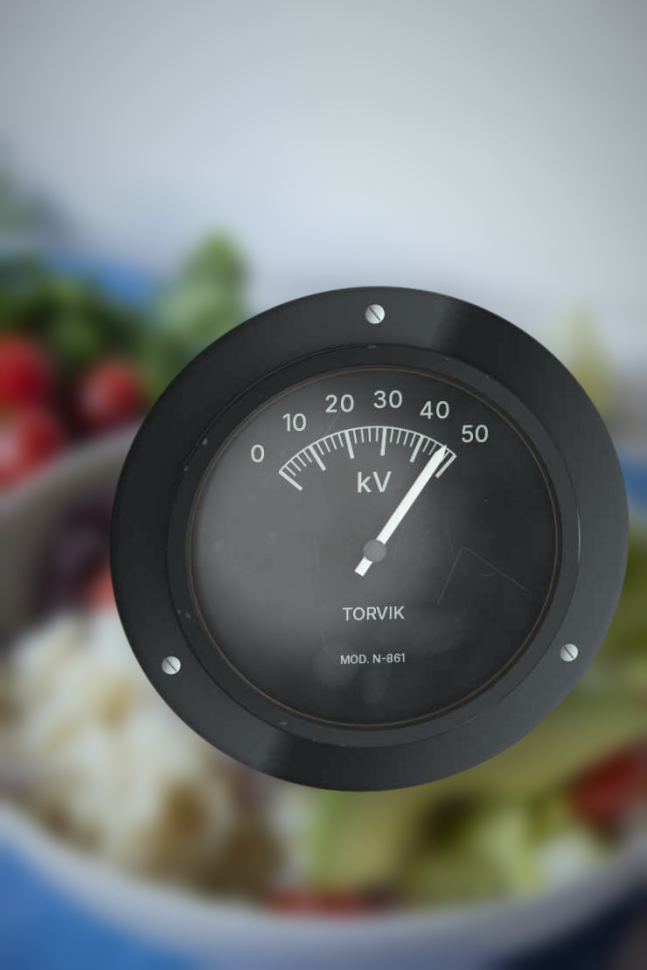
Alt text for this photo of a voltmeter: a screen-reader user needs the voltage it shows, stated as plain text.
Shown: 46 kV
